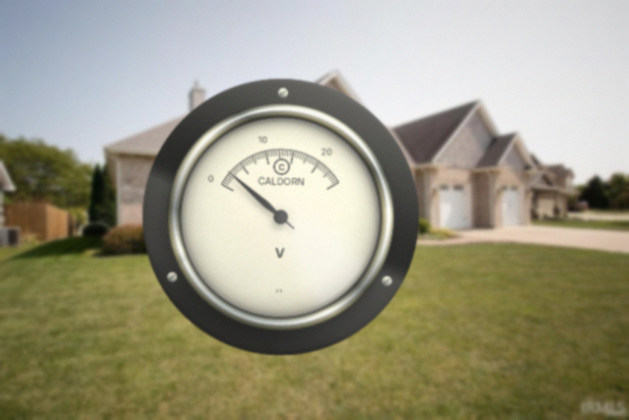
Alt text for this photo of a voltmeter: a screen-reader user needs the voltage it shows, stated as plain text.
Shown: 2.5 V
